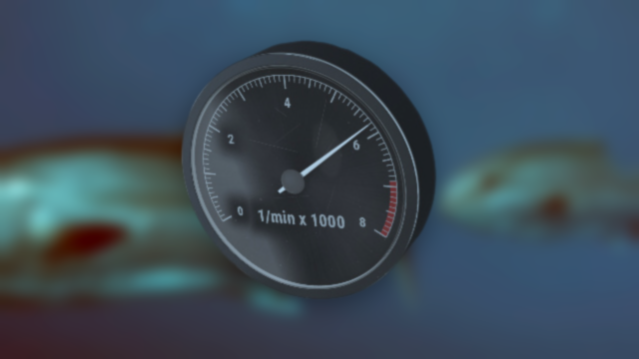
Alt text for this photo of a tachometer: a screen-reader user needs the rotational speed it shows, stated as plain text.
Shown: 5800 rpm
